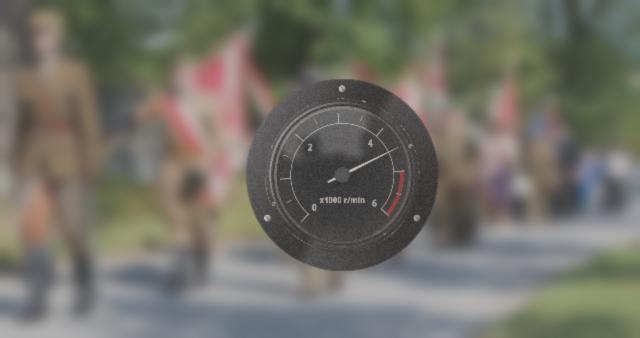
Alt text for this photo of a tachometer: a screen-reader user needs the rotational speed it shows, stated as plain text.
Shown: 4500 rpm
